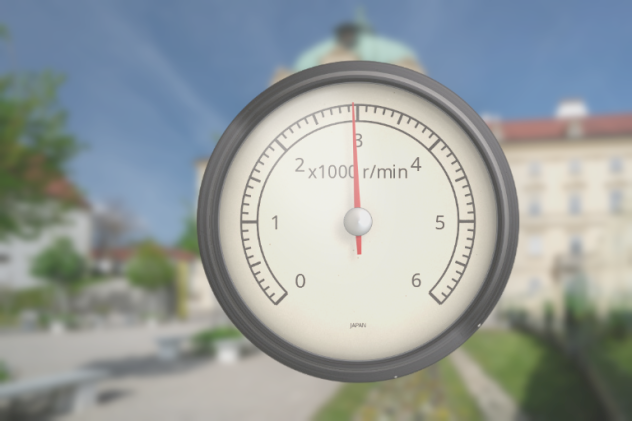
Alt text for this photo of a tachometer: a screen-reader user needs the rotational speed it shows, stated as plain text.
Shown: 2950 rpm
